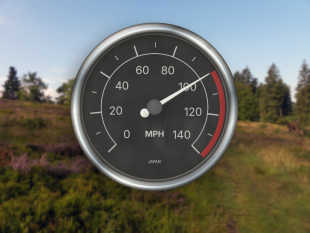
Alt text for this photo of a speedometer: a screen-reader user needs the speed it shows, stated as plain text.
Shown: 100 mph
